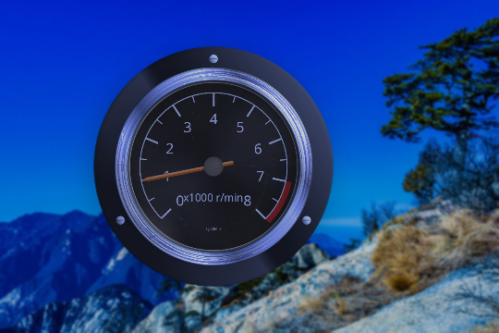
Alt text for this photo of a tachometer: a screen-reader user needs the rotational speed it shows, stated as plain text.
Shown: 1000 rpm
